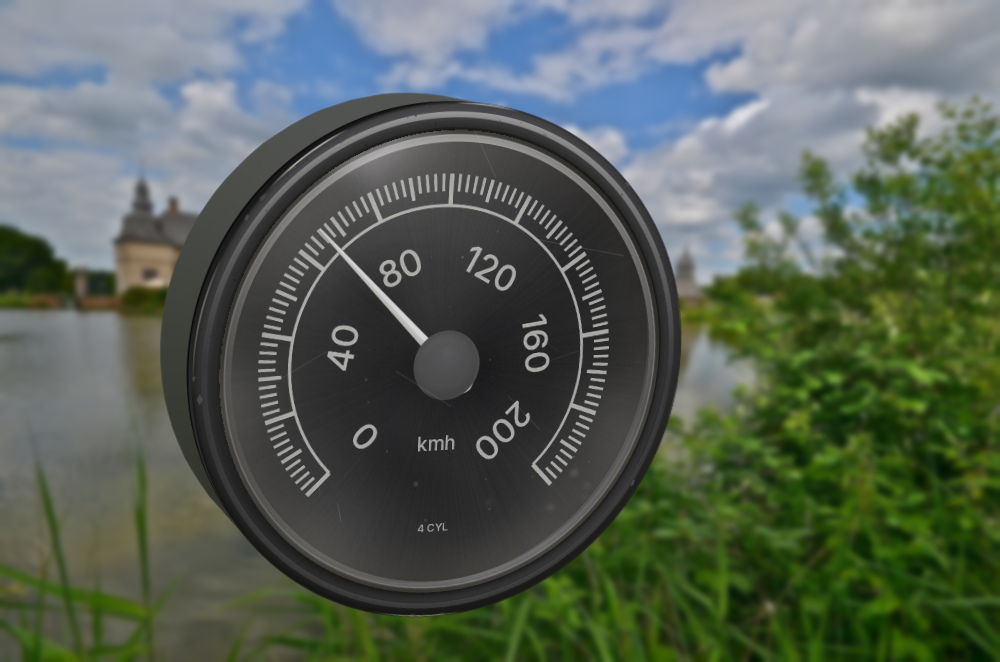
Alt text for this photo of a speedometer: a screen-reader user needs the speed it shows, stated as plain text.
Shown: 66 km/h
